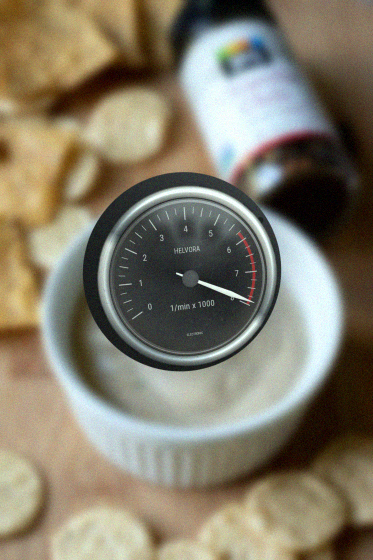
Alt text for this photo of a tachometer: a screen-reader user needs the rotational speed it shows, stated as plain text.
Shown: 7875 rpm
